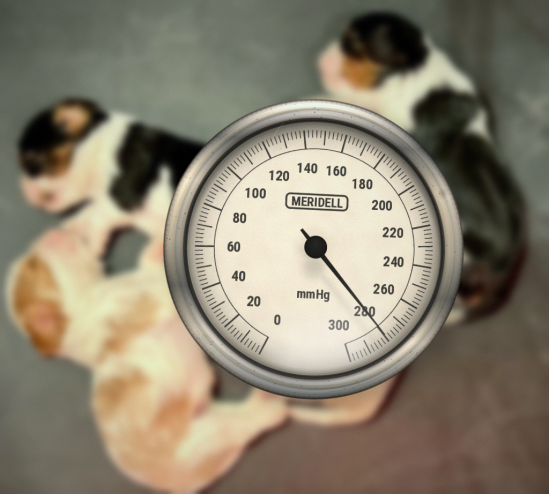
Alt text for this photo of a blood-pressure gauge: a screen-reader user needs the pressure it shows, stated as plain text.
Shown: 280 mmHg
